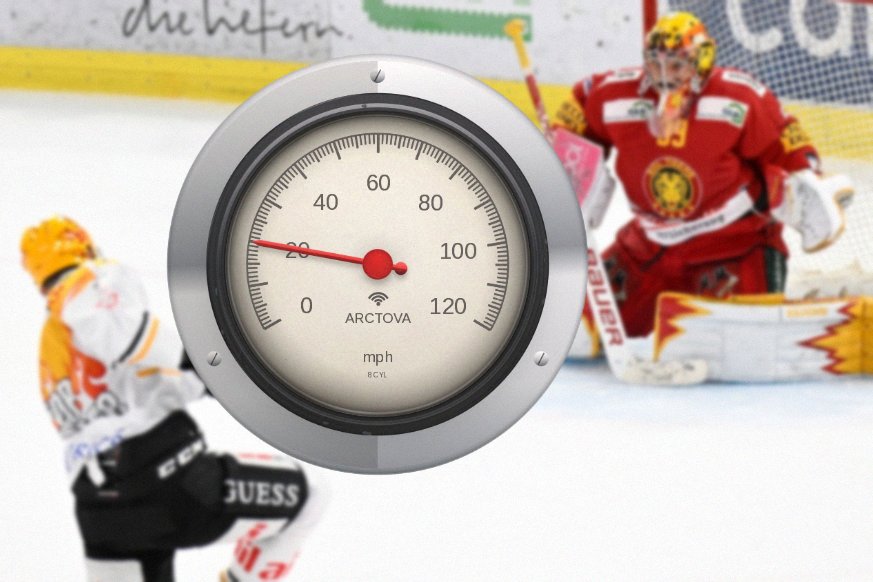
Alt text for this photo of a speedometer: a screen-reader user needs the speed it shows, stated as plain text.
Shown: 20 mph
